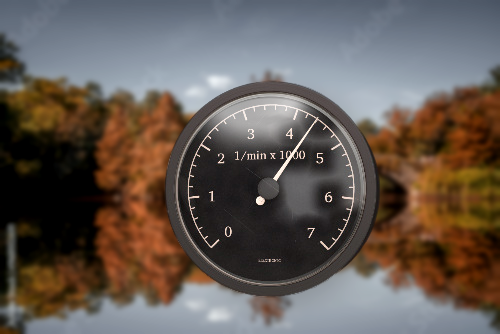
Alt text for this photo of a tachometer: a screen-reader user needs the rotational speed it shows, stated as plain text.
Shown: 4400 rpm
